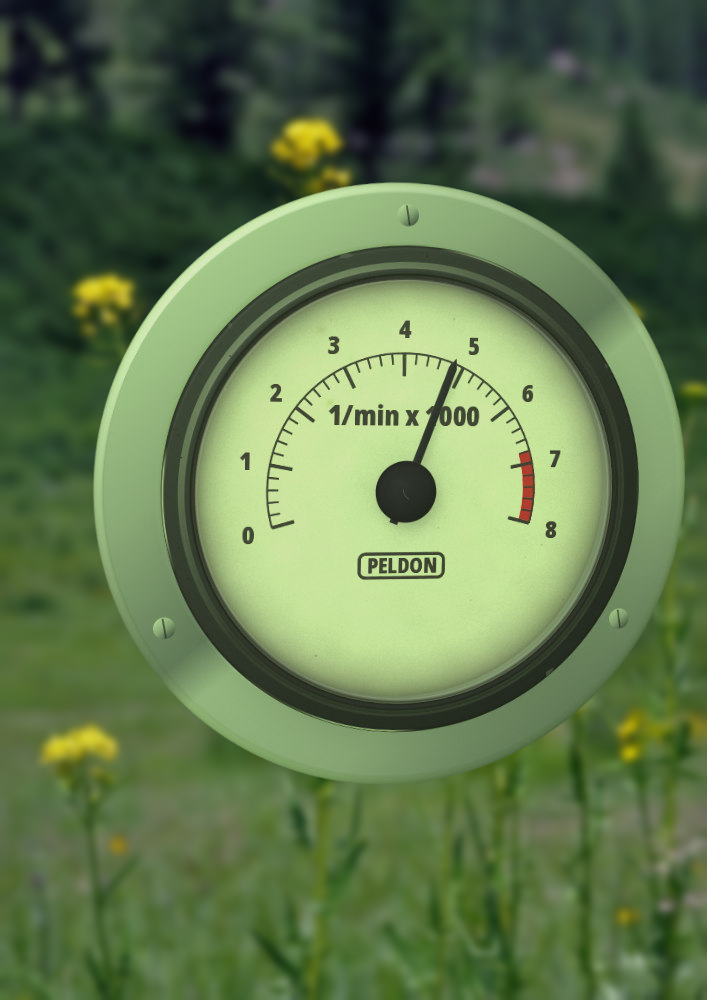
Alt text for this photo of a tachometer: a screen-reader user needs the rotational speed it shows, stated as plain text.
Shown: 4800 rpm
